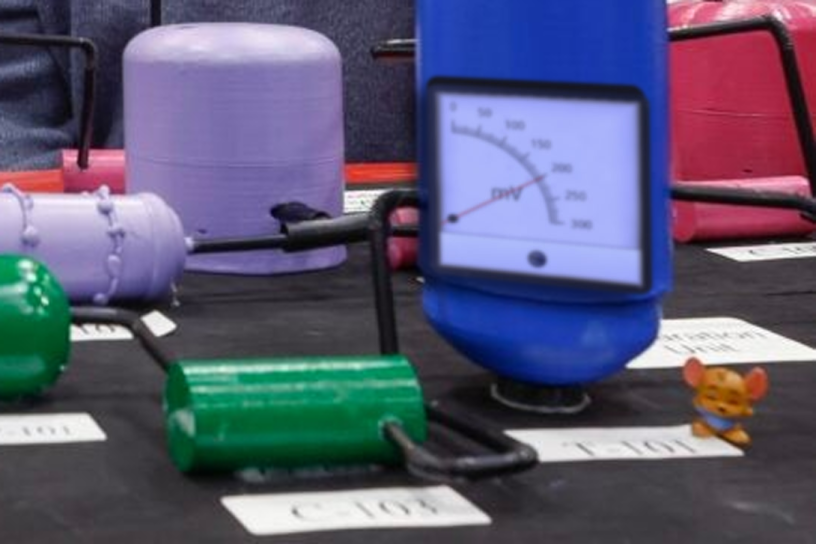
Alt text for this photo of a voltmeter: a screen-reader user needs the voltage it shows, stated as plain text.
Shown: 200 mV
